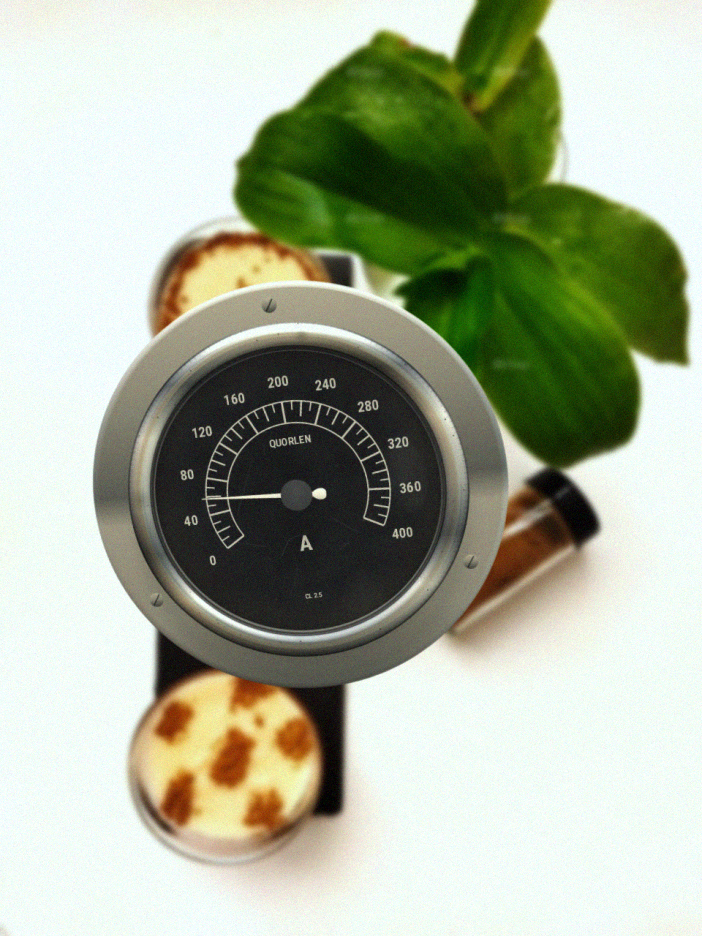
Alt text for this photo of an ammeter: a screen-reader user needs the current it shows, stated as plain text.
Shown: 60 A
